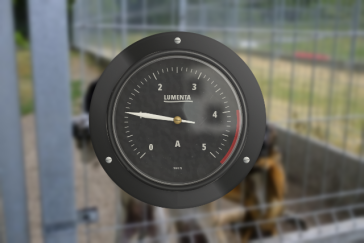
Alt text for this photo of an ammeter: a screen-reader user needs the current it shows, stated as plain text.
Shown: 1 A
